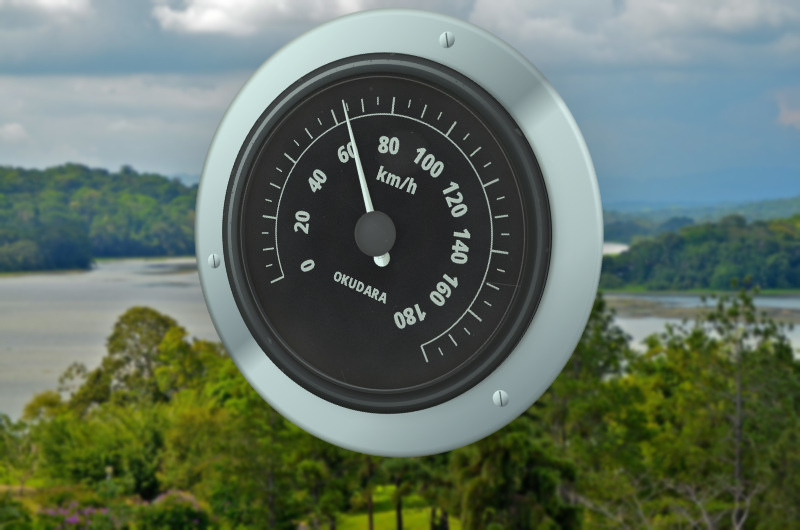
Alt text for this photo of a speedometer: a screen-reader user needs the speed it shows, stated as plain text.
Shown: 65 km/h
